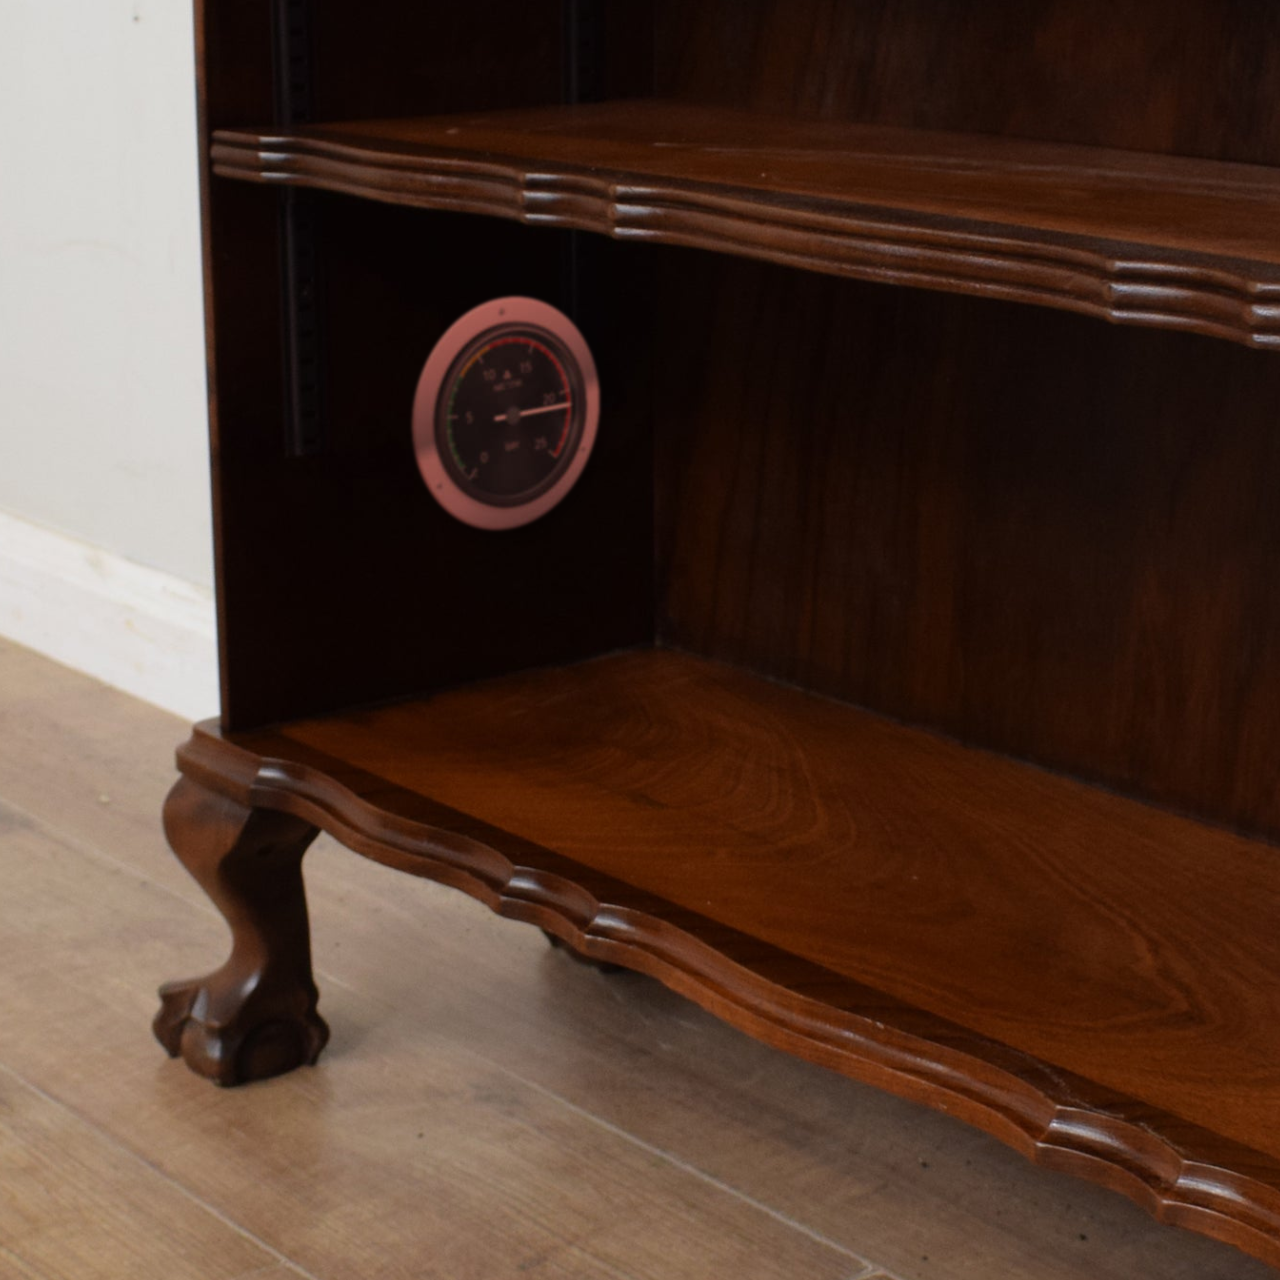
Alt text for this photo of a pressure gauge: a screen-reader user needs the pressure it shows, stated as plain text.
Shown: 21 bar
